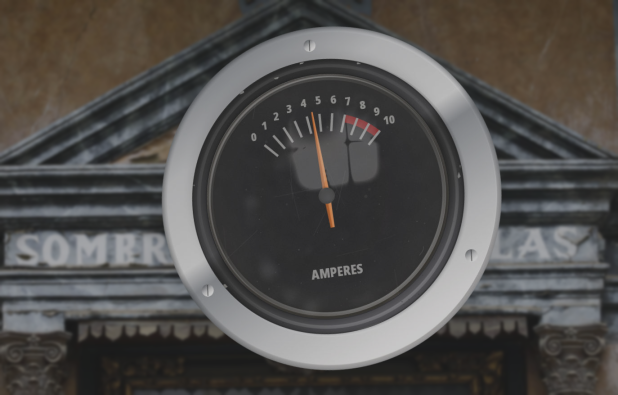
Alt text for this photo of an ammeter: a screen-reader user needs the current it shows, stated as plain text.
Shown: 4.5 A
